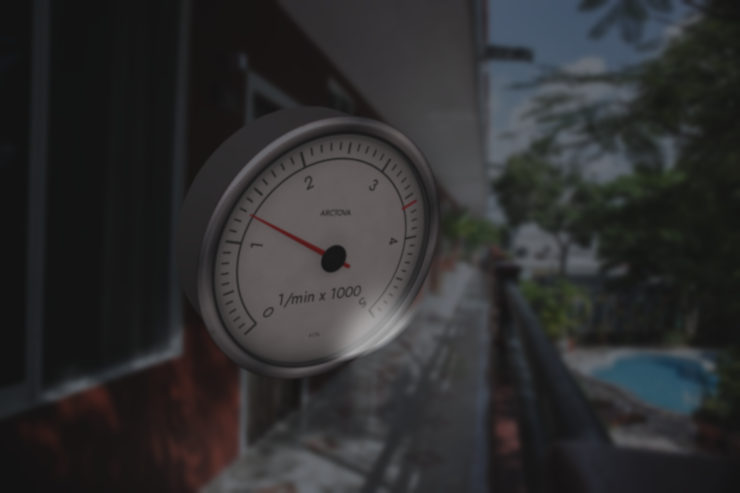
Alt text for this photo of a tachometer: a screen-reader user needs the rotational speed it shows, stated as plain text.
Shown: 1300 rpm
